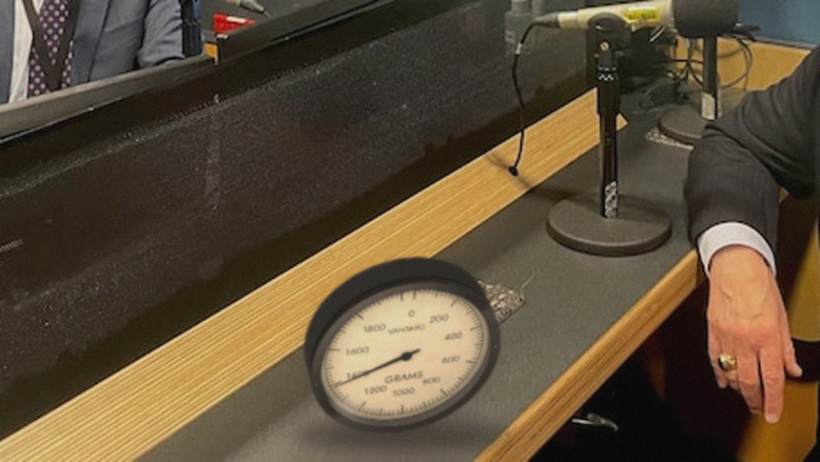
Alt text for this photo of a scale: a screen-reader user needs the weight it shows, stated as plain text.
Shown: 1400 g
